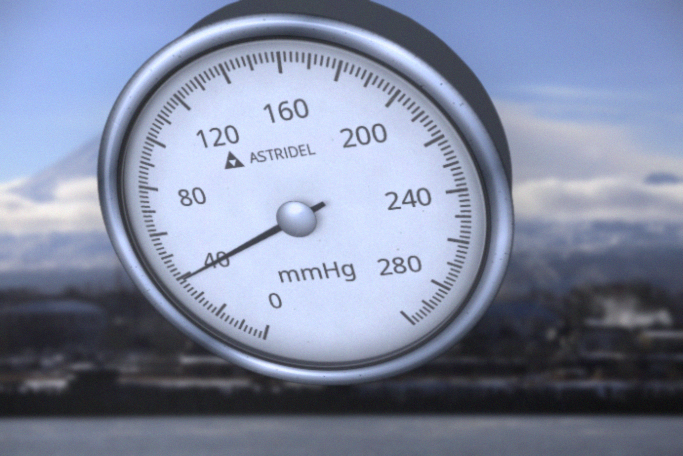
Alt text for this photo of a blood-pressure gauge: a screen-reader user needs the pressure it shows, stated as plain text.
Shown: 40 mmHg
